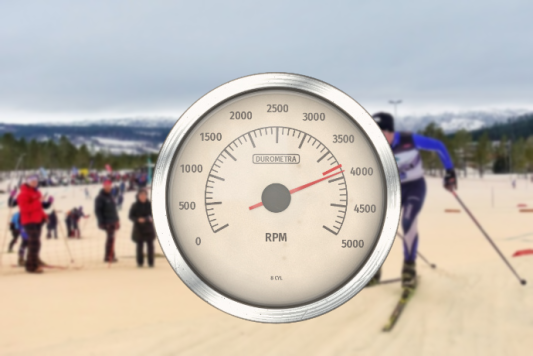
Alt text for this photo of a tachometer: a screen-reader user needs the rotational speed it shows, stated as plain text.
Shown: 3900 rpm
